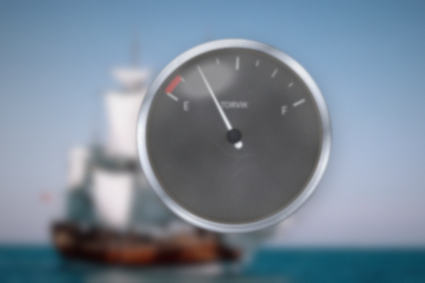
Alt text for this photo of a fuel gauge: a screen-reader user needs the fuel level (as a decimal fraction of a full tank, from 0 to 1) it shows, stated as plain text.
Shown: 0.25
